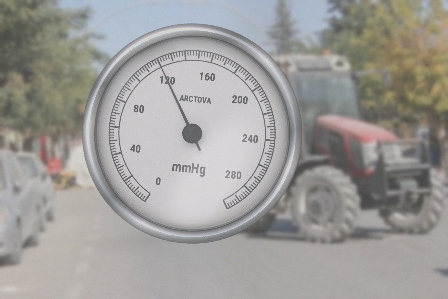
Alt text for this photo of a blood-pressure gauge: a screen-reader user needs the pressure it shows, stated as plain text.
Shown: 120 mmHg
